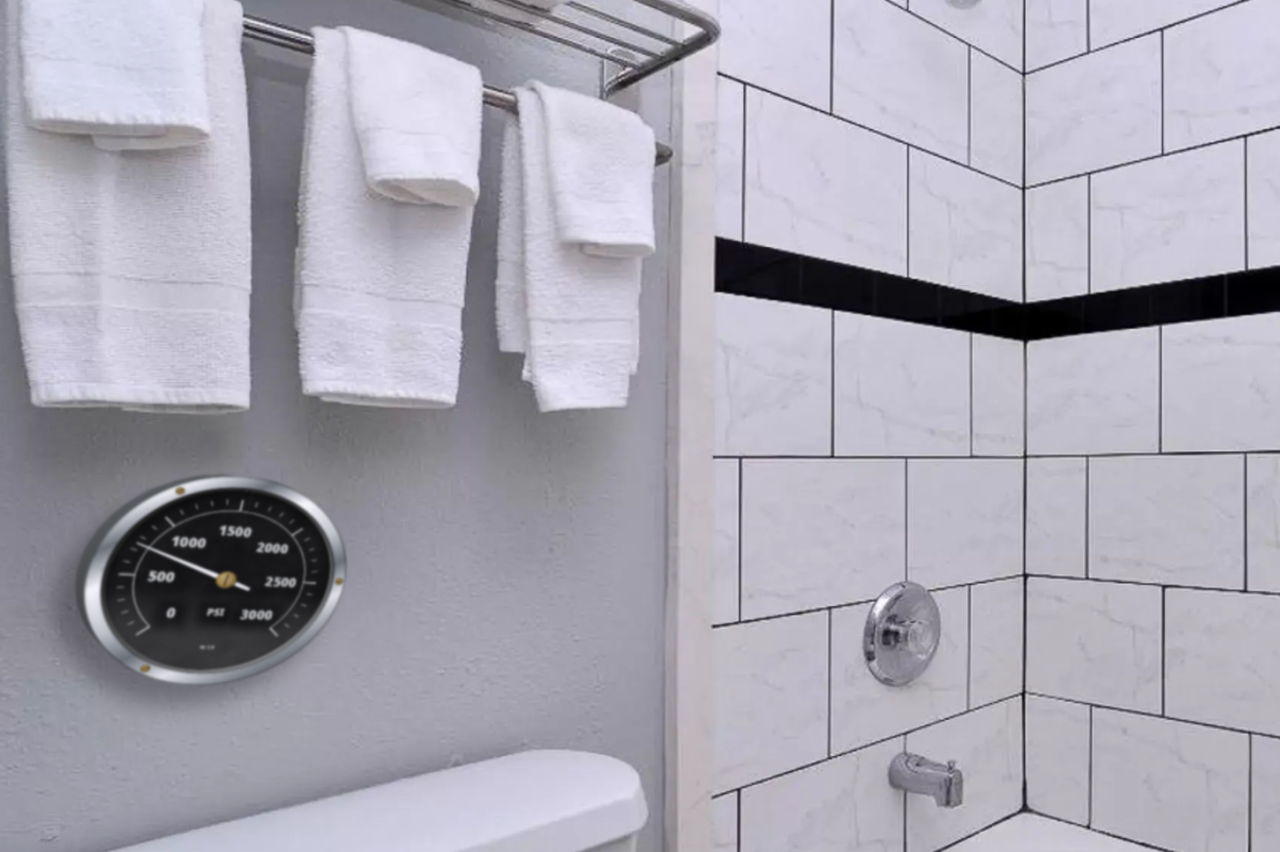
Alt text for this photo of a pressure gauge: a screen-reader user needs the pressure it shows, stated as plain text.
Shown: 750 psi
